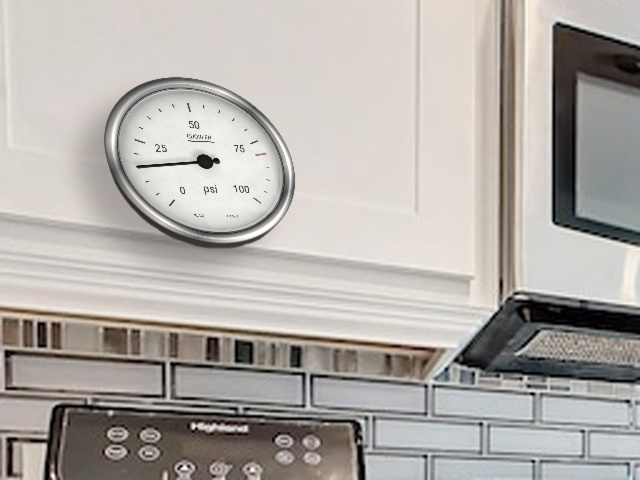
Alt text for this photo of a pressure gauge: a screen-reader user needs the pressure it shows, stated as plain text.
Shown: 15 psi
